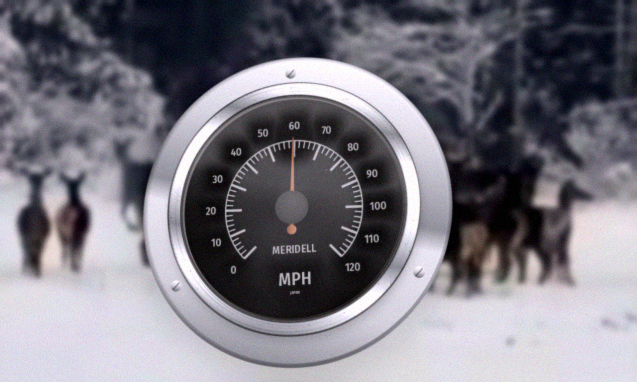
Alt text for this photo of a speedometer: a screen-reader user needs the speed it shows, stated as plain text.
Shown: 60 mph
